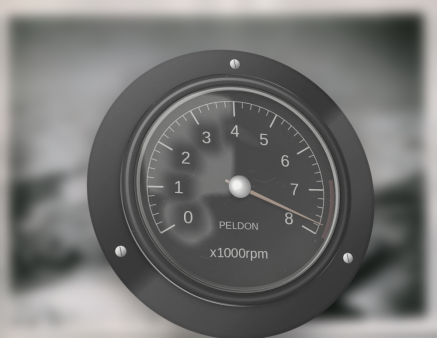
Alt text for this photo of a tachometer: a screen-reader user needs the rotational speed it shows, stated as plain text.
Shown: 7800 rpm
